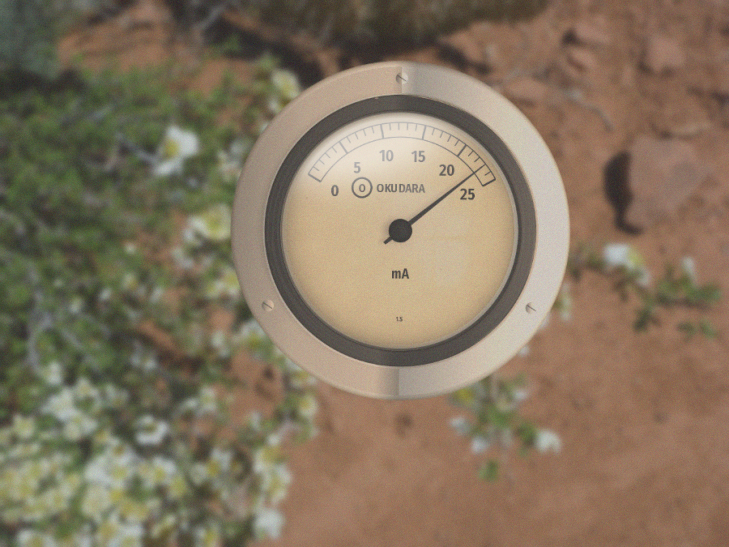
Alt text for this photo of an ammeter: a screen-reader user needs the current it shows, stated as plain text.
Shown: 23 mA
